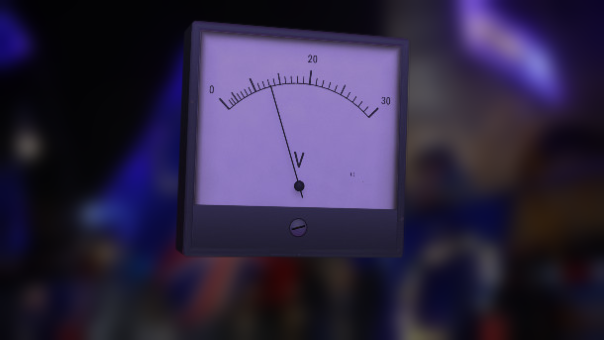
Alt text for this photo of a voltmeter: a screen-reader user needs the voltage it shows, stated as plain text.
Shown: 13 V
